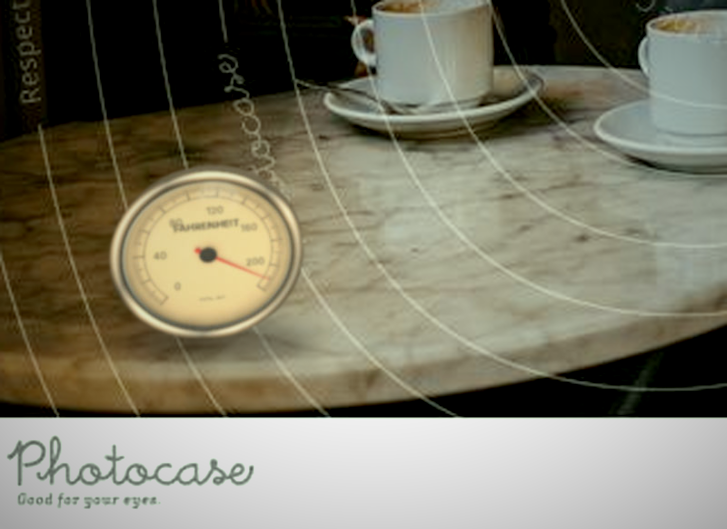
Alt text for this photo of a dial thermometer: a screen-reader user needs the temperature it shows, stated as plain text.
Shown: 210 °F
